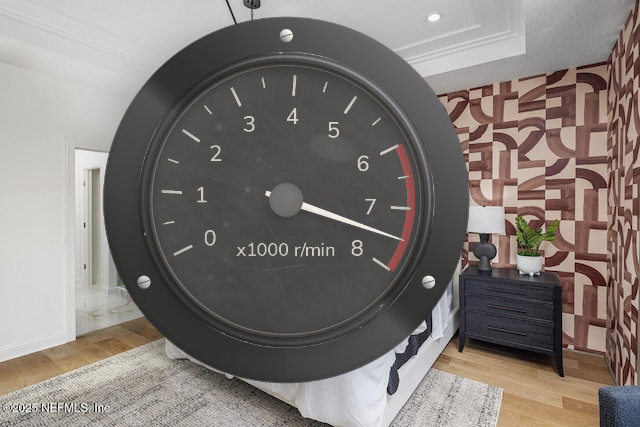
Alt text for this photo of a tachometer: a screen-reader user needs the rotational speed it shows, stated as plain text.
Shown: 7500 rpm
